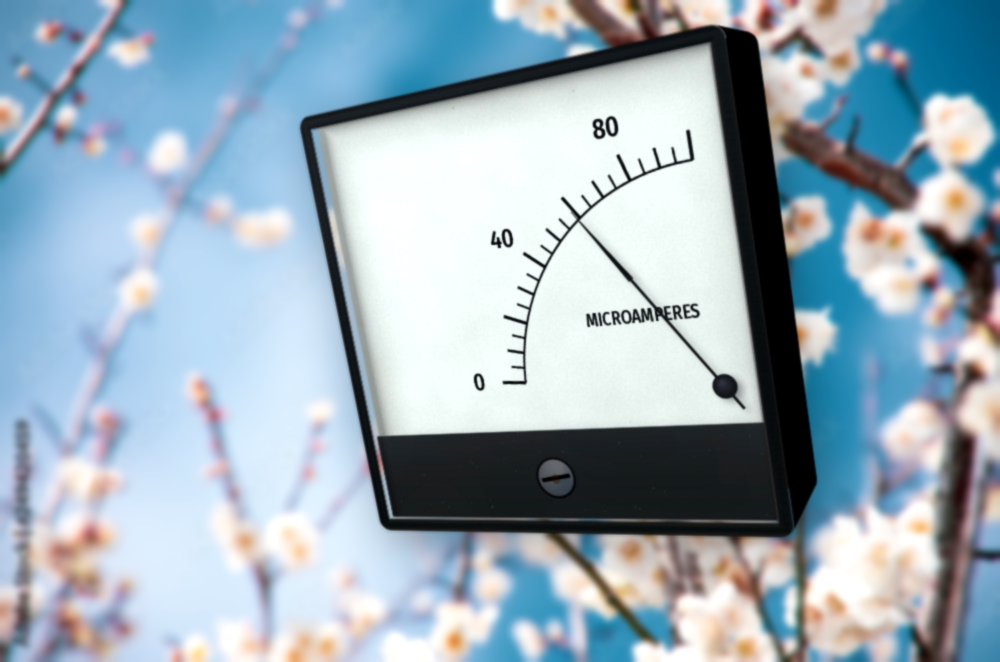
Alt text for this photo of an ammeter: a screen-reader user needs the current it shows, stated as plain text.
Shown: 60 µA
